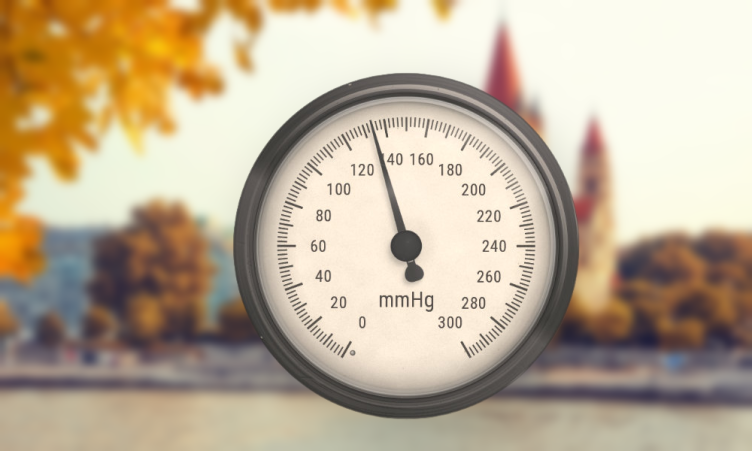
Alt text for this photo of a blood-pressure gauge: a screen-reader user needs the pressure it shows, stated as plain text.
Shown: 134 mmHg
